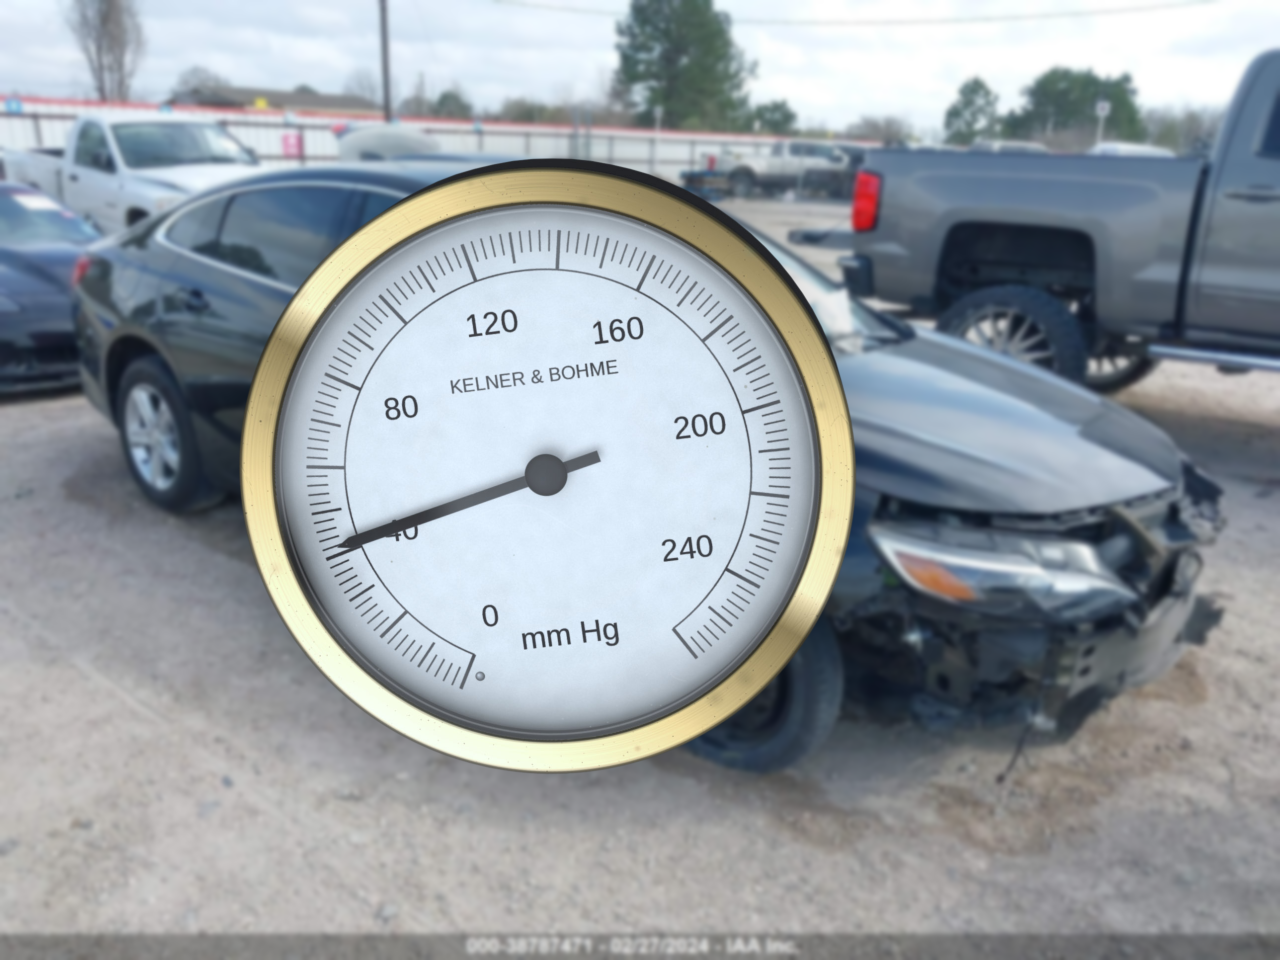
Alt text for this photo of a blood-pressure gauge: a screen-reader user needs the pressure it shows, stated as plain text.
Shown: 42 mmHg
